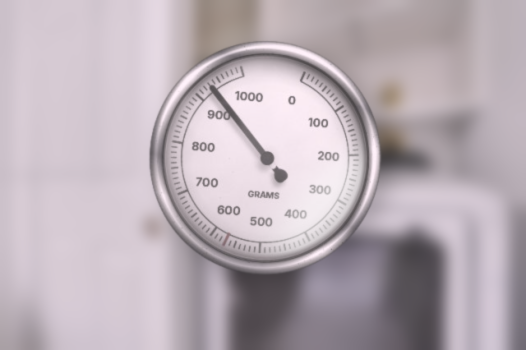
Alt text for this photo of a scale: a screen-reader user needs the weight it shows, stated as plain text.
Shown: 930 g
